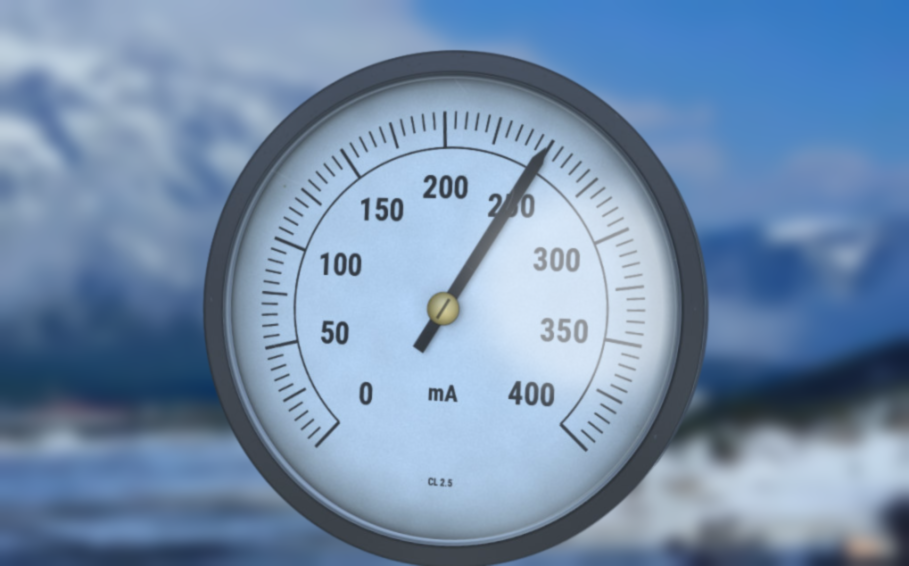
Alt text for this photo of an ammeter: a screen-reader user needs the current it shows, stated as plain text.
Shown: 250 mA
